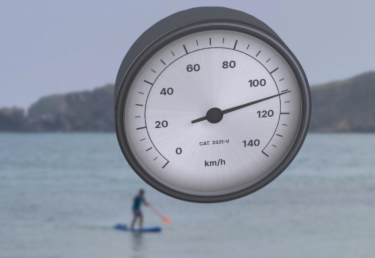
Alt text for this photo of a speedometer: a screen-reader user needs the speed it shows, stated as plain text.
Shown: 110 km/h
